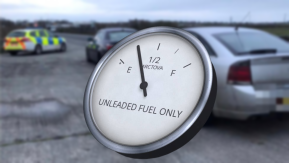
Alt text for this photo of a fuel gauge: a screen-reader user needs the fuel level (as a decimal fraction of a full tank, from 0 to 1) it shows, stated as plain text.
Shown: 0.25
